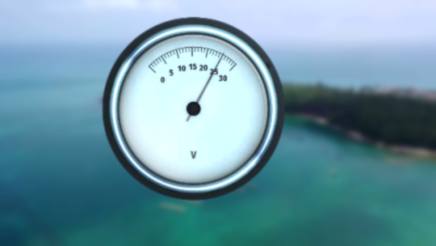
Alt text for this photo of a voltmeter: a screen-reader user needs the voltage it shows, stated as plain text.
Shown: 25 V
